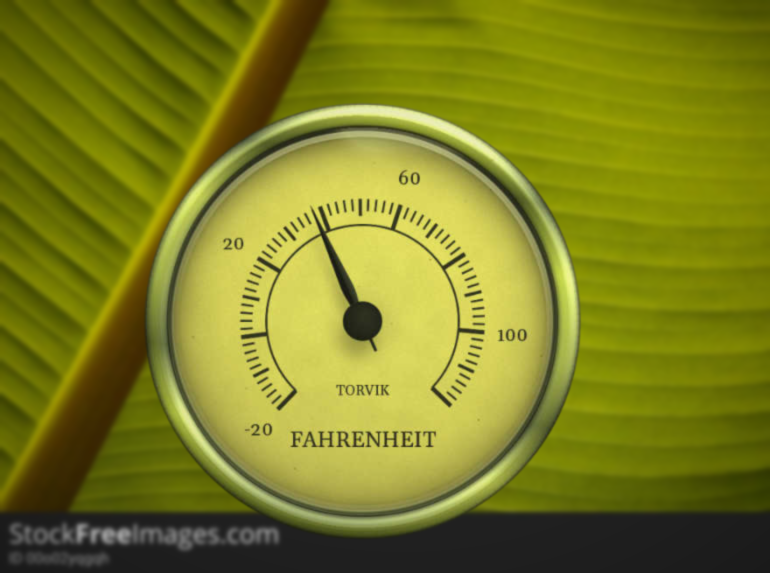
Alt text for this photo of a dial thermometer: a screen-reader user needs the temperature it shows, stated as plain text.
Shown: 38 °F
